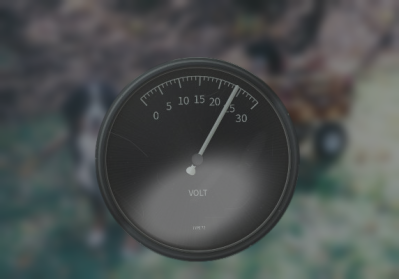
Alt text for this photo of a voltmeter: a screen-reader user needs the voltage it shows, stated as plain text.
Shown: 24 V
